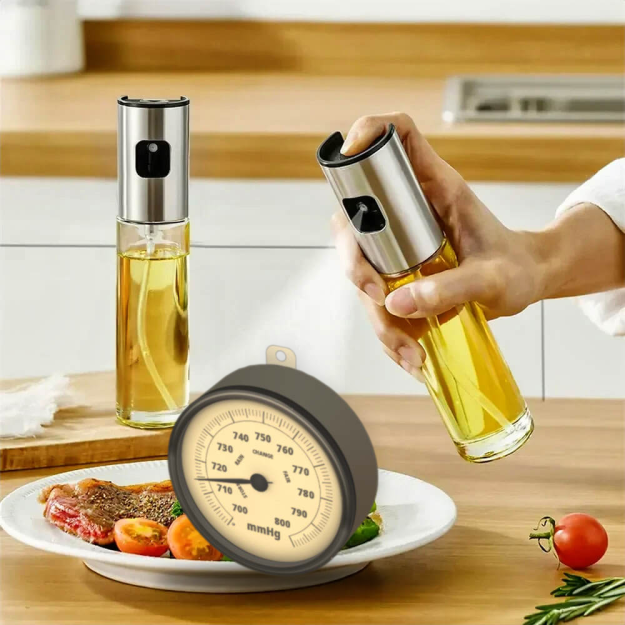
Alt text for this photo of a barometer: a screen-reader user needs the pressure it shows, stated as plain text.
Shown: 715 mmHg
